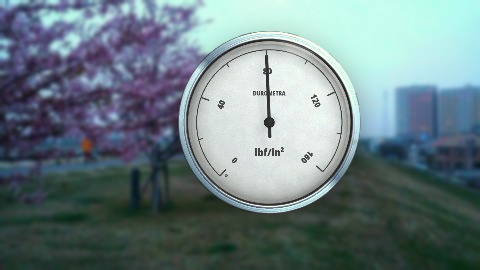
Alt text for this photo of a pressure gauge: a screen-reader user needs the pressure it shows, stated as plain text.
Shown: 80 psi
